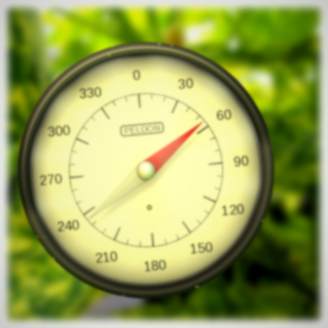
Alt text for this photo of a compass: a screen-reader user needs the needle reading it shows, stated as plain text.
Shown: 55 °
